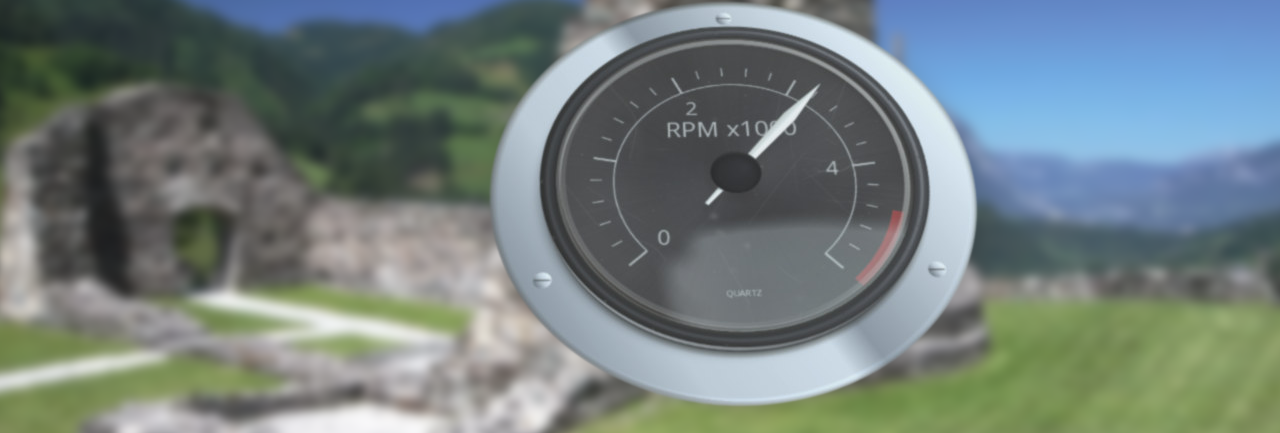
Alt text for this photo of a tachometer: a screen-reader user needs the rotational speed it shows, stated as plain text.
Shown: 3200 rpm
